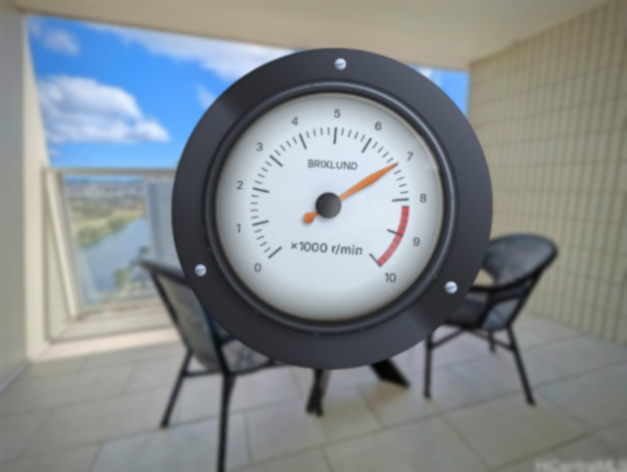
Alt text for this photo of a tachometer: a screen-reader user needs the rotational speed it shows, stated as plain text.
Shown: 7000 rpm
